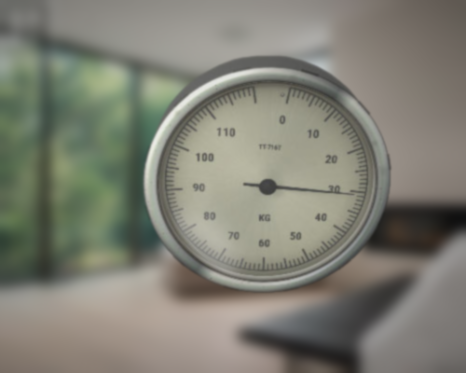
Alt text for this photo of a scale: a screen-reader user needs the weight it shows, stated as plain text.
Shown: 30 kg
